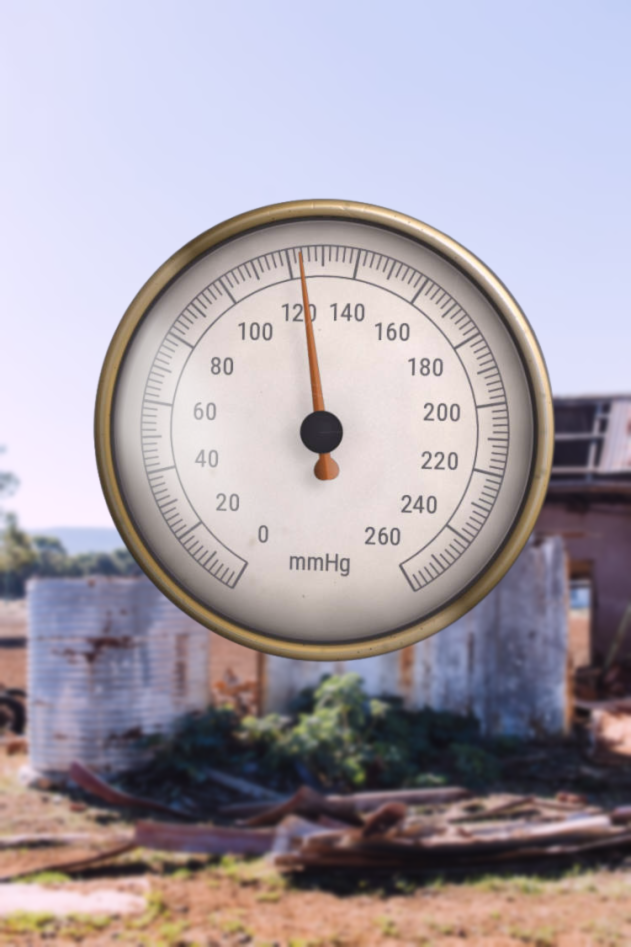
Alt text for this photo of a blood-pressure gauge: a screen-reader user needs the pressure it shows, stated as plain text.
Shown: 124 mmHg
